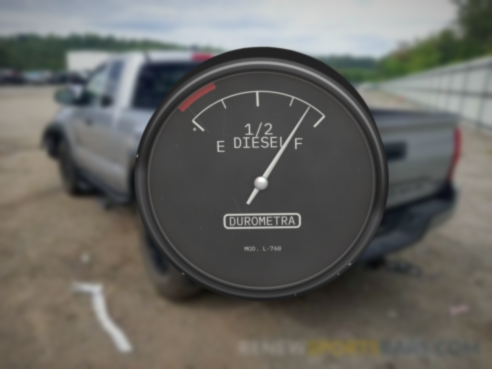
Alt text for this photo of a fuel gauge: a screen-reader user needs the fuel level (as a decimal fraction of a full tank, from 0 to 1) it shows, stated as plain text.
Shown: 0.875
